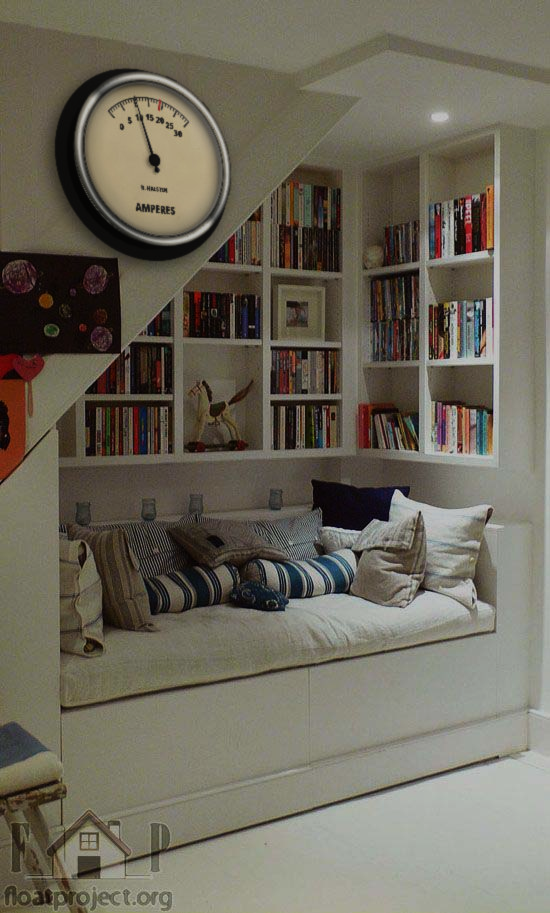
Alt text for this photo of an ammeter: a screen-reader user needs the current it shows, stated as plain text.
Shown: 10 A
